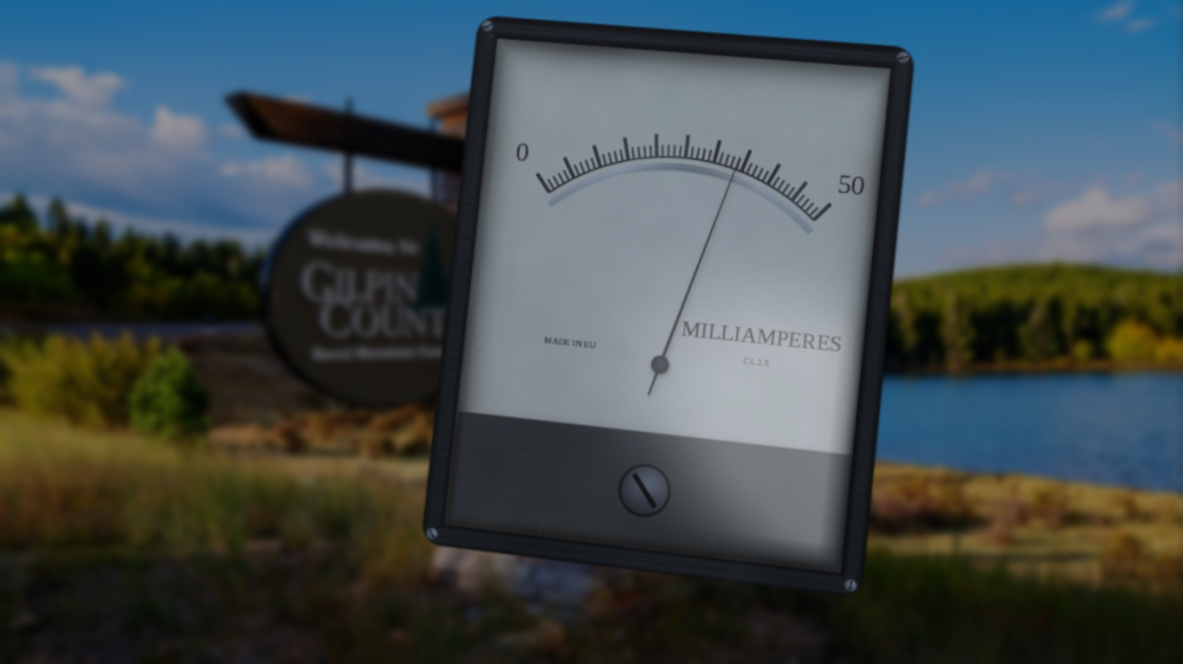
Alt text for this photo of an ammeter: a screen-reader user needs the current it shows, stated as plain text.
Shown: 34 mA
